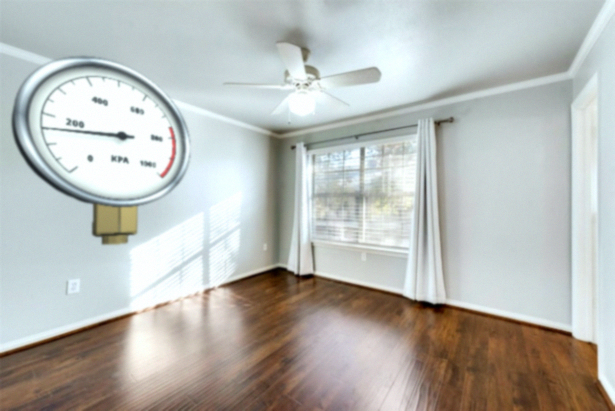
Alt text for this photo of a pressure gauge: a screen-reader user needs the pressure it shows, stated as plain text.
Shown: 150 kPa
